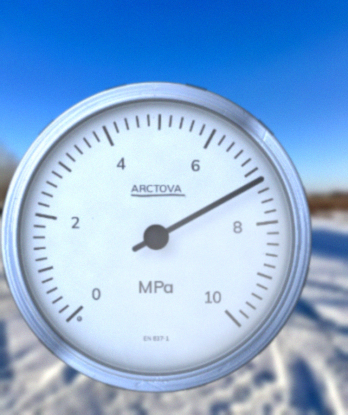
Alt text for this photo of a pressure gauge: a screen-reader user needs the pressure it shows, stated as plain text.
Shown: 7.2 MPa
